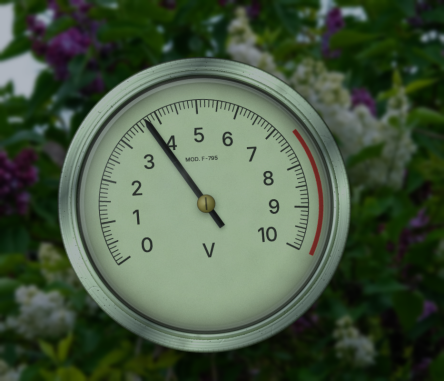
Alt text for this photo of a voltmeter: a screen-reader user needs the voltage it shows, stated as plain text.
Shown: 3.7 V
